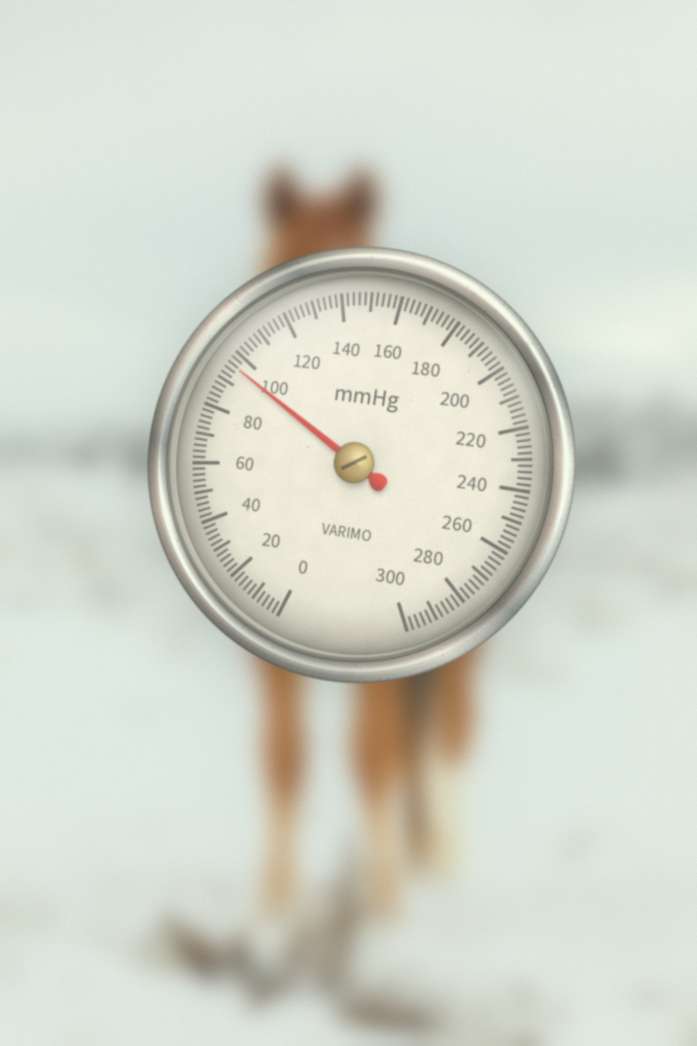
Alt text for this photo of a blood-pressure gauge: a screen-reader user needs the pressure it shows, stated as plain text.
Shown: 96 mmHg
